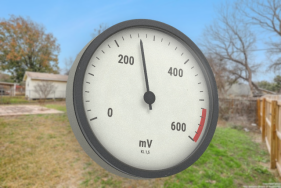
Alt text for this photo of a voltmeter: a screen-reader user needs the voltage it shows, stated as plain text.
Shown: 260 mV
